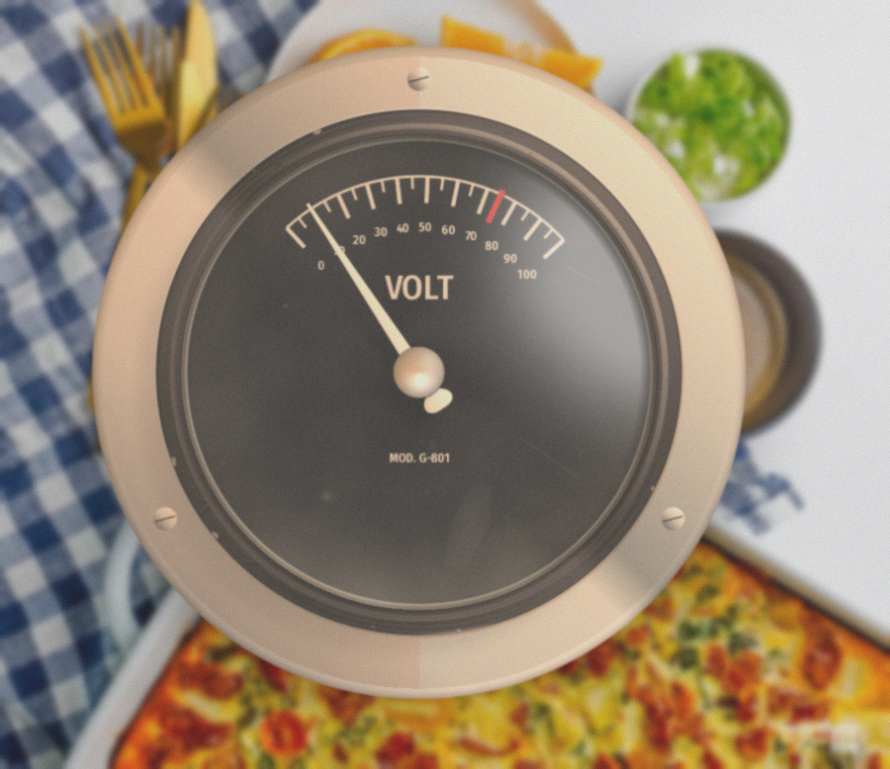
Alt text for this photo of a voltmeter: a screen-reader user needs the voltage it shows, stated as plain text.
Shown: 10 V
